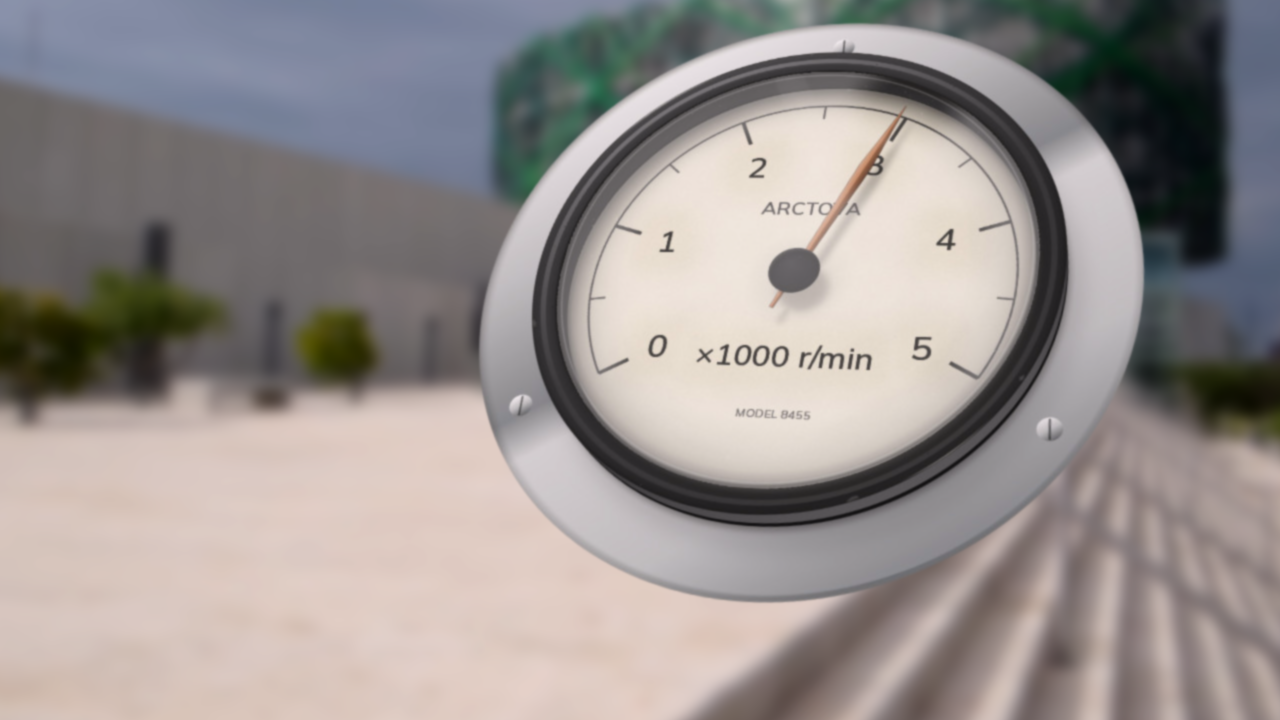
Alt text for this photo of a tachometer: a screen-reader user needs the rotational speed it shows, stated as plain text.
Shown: 3000 rpm
